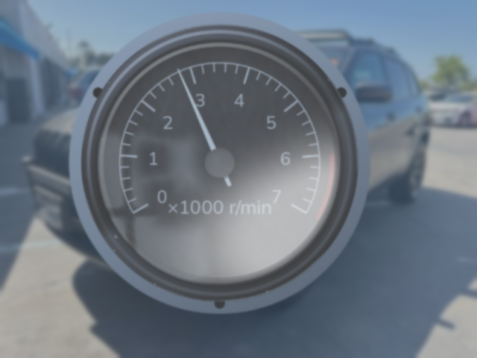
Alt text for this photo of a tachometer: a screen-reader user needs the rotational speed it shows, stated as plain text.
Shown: 2800 rpm
